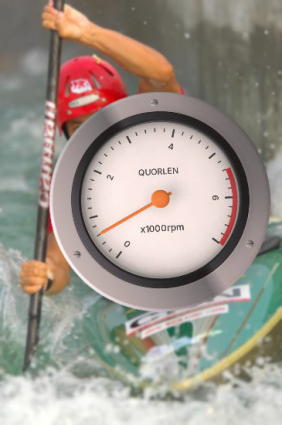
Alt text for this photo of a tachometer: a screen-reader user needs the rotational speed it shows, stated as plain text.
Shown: 600 rpm
